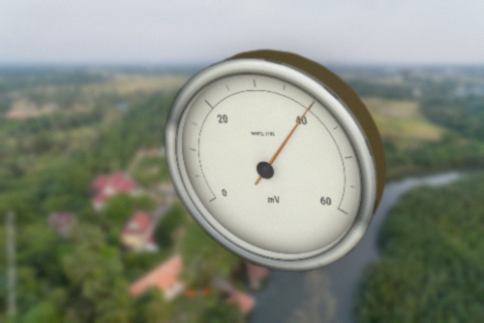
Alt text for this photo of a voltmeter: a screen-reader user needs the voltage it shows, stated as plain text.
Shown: 40 mV
